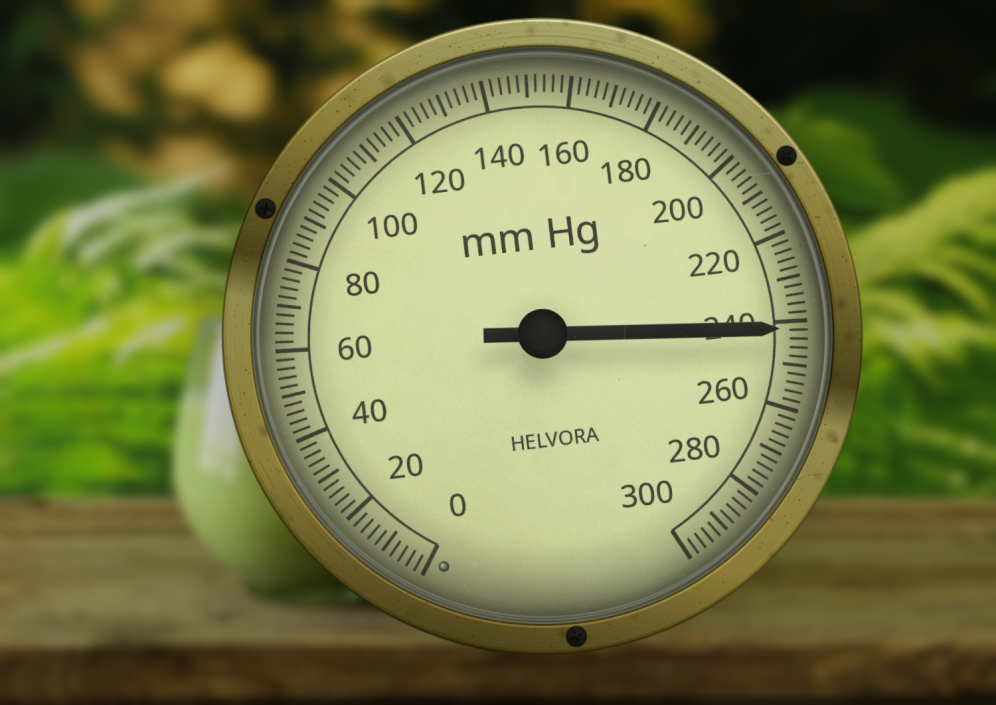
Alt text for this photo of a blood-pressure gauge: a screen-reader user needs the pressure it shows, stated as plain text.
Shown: 242 mmHg
